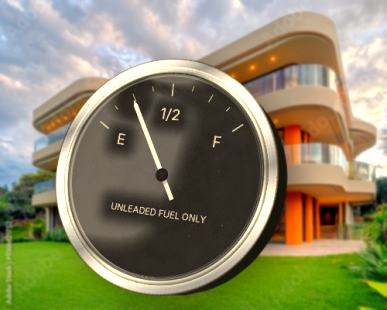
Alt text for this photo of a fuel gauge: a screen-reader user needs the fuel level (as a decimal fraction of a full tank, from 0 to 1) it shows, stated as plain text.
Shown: 0.25
